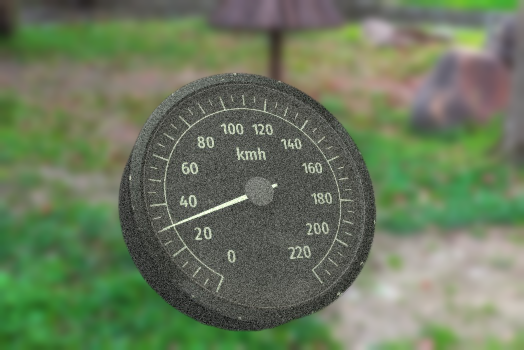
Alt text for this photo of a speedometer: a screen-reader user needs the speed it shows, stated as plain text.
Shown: 30 km/h
